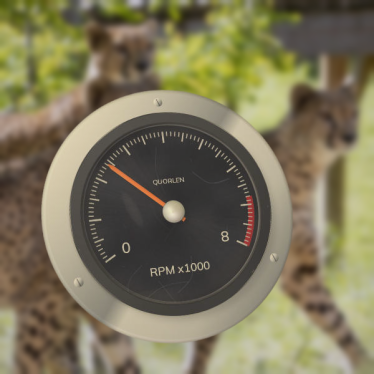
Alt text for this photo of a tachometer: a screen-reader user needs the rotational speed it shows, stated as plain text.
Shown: 2400 rpm
